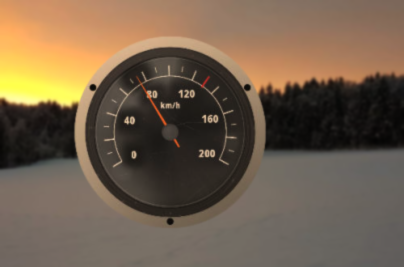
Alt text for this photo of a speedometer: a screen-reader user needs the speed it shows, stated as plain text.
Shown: 75 km/h
